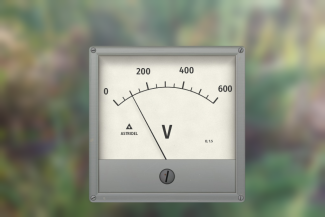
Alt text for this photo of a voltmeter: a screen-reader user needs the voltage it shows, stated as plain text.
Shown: 100 V
